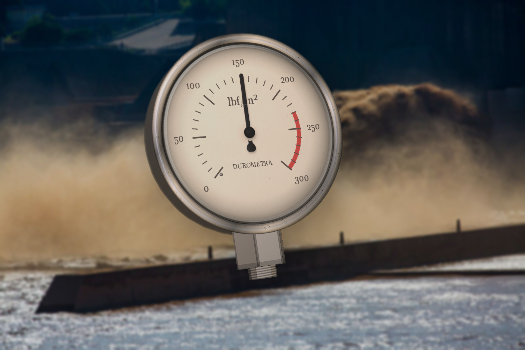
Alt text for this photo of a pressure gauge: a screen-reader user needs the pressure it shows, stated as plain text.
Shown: 150 psi
